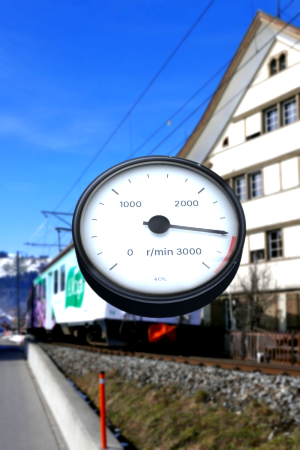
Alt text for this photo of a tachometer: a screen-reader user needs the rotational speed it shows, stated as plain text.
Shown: 2600 rpm
